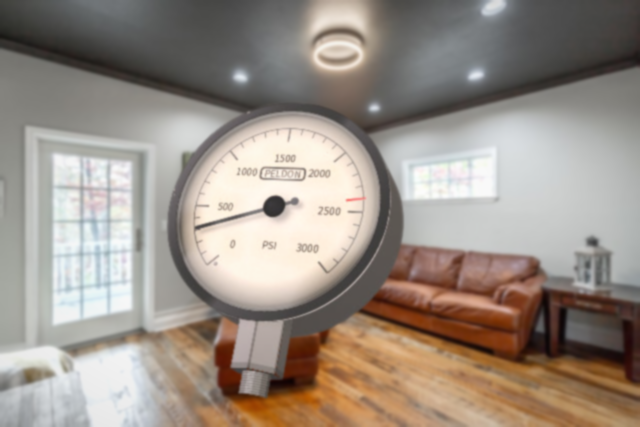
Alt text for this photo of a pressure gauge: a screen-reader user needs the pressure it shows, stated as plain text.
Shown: 300 psi
